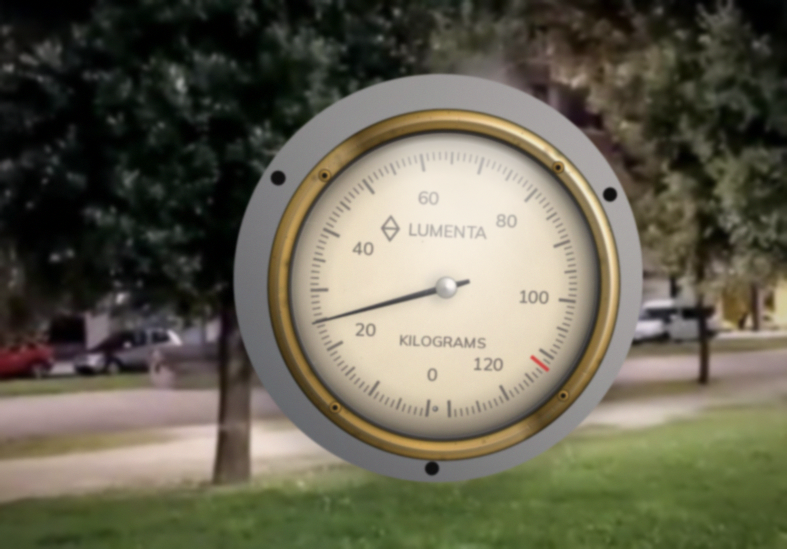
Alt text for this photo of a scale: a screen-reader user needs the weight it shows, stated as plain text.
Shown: 25 kg
